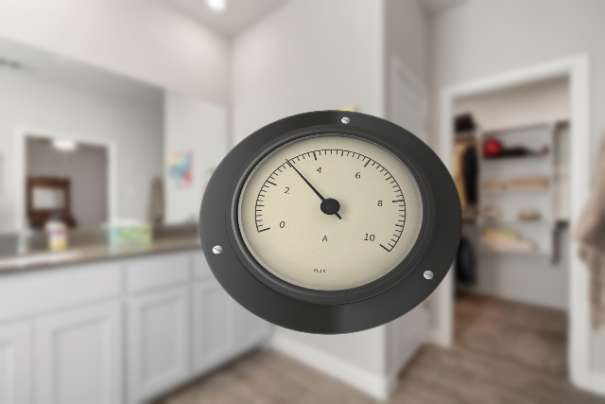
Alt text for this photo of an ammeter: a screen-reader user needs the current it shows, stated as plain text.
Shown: 3 A
